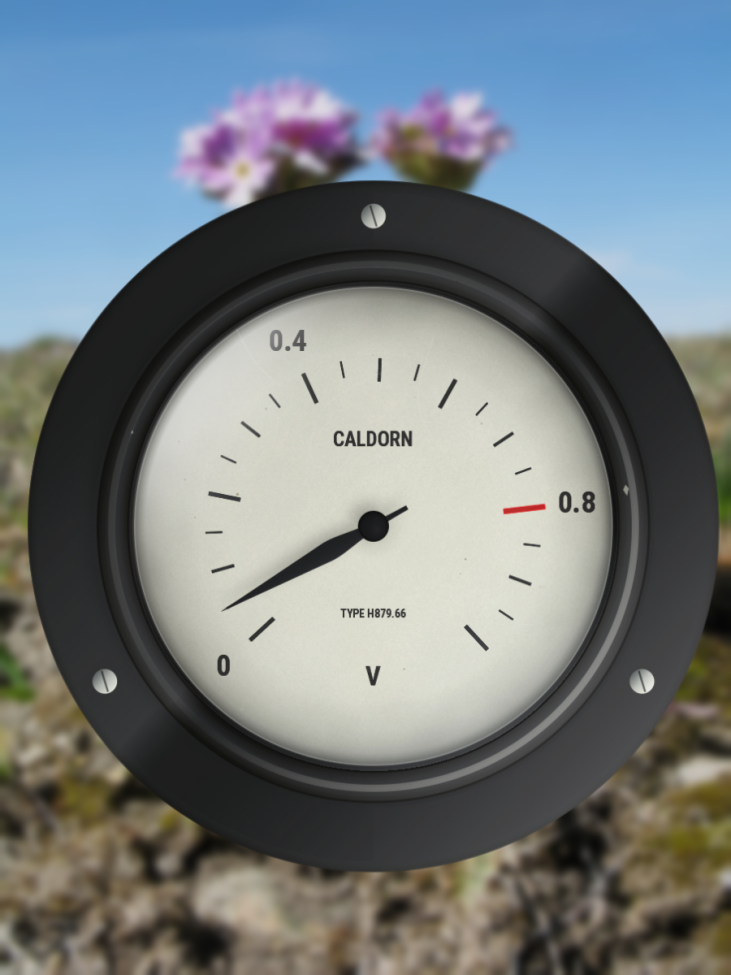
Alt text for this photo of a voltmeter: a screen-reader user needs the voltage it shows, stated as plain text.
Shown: 0.05 V
